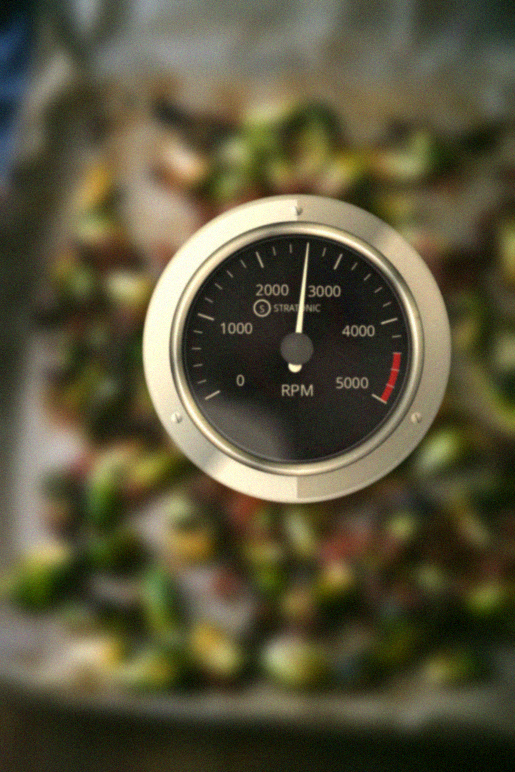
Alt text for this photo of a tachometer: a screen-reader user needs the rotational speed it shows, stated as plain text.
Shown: 2600 rpm
